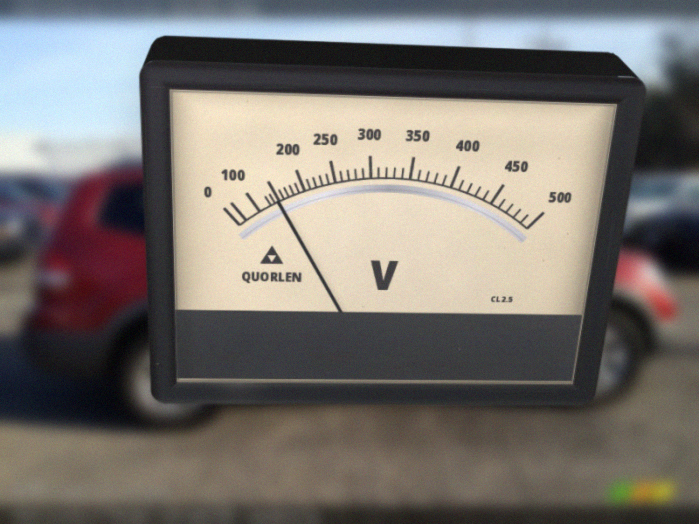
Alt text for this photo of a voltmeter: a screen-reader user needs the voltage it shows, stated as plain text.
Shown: 150 V
